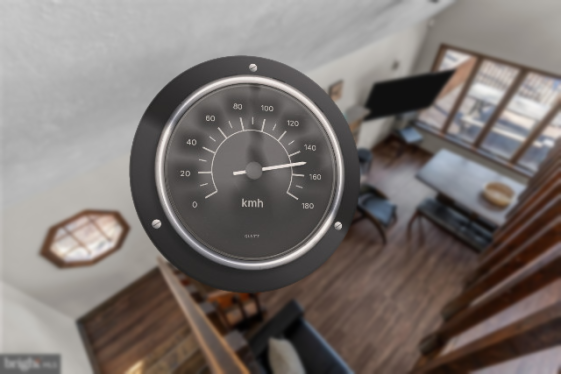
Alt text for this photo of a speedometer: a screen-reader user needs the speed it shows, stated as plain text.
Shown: 150 km/h
